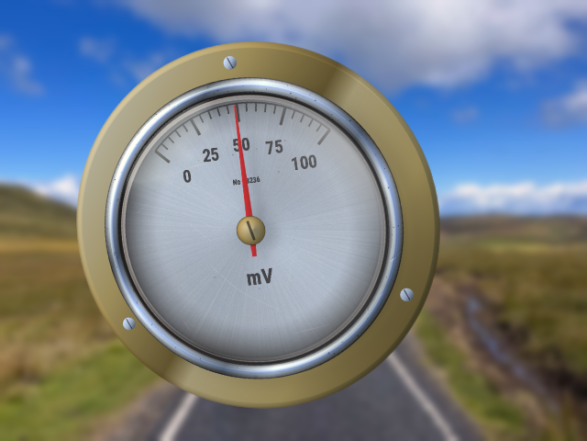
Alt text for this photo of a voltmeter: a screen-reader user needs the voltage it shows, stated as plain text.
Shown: 50 mV
